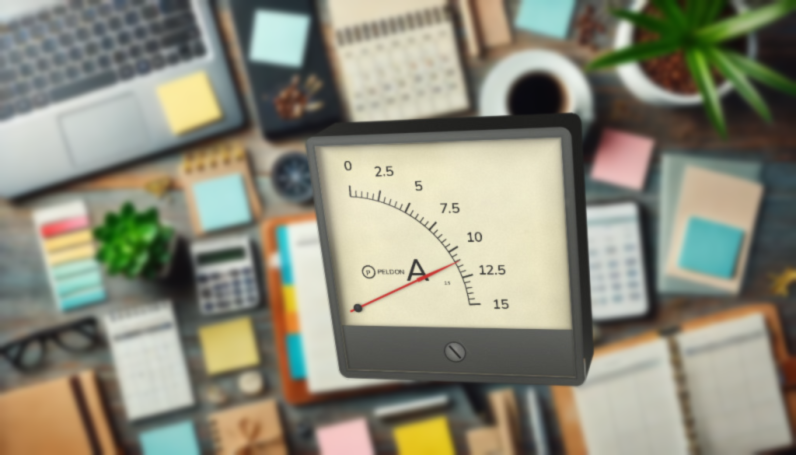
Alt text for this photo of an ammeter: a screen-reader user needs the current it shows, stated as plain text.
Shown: 11 A
